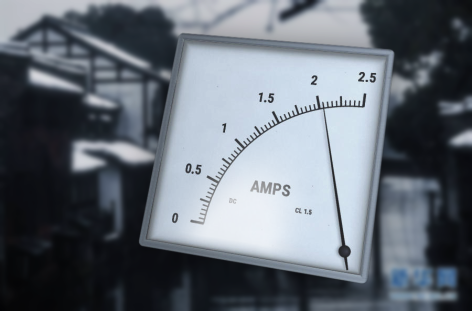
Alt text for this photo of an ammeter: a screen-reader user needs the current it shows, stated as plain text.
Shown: 2.05 A
